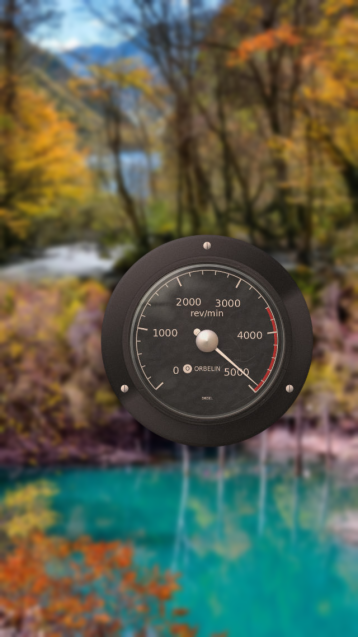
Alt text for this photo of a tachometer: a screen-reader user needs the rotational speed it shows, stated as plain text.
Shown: 4900 rpm
